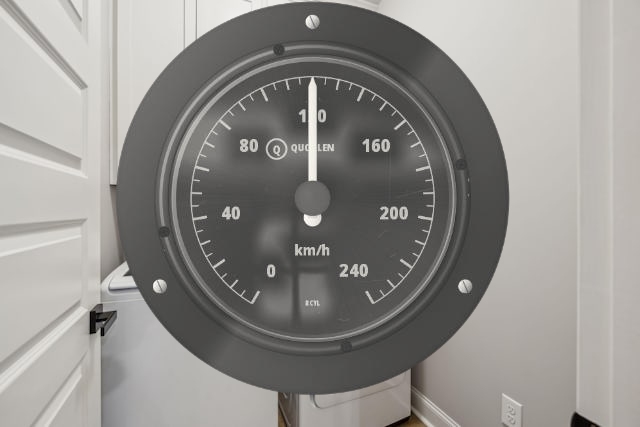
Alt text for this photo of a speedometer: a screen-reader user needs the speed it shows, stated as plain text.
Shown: 120 km/h
